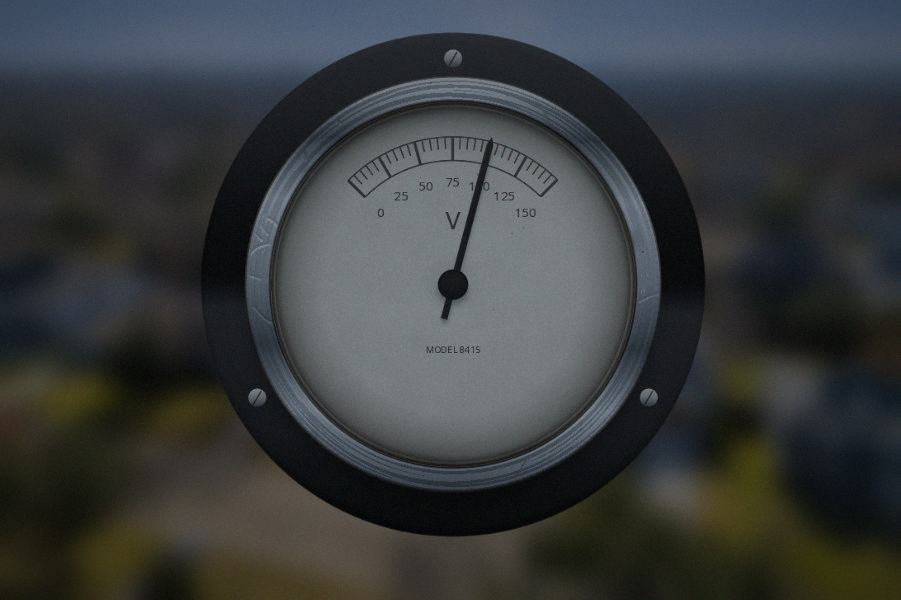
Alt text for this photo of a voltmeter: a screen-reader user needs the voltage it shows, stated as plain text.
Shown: 100 V
